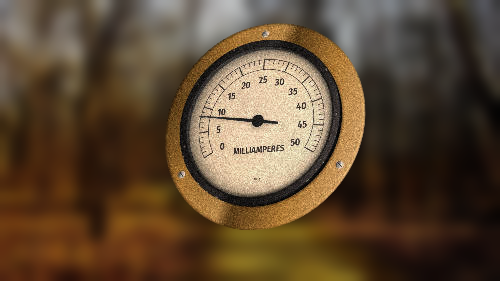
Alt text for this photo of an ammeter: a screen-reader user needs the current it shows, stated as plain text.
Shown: 8 mA
